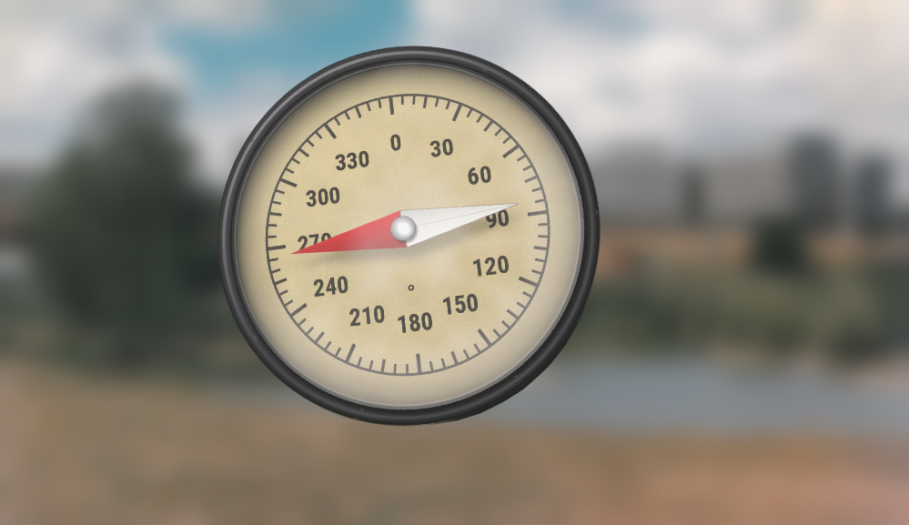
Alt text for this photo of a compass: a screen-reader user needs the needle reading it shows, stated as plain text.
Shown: 265 °
